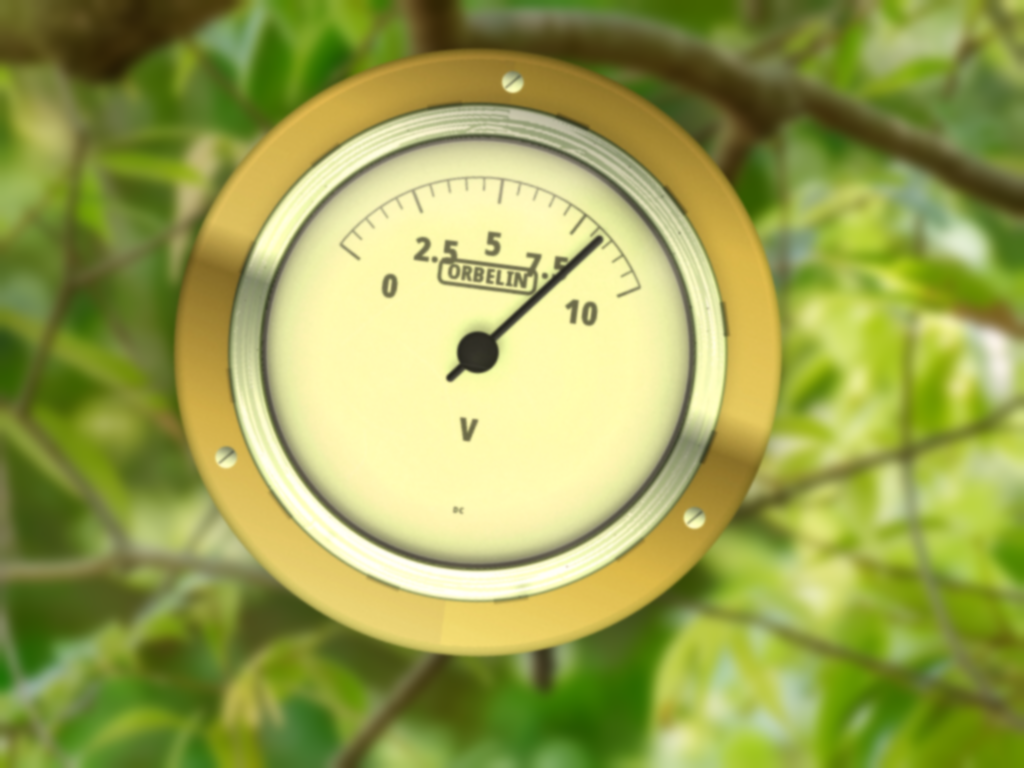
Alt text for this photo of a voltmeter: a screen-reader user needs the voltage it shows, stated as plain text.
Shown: 8.25 V
